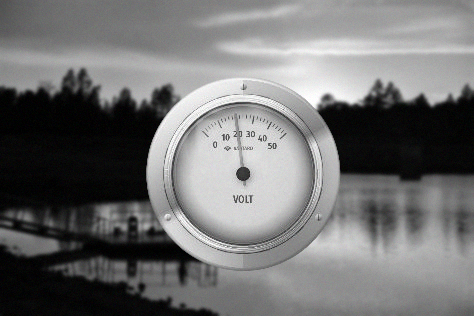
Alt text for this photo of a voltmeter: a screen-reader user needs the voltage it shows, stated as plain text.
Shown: 20 V
